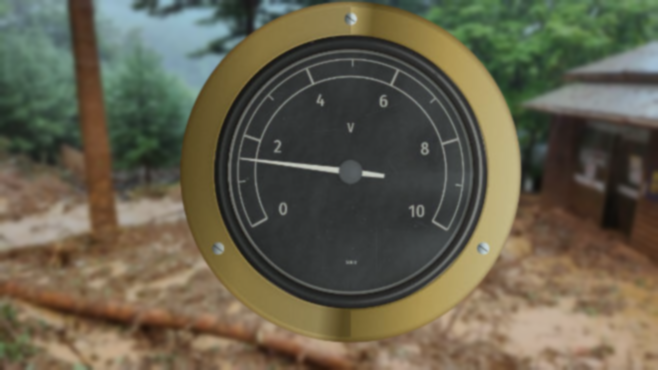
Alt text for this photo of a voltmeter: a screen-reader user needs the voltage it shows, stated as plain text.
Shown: 1.5 V
